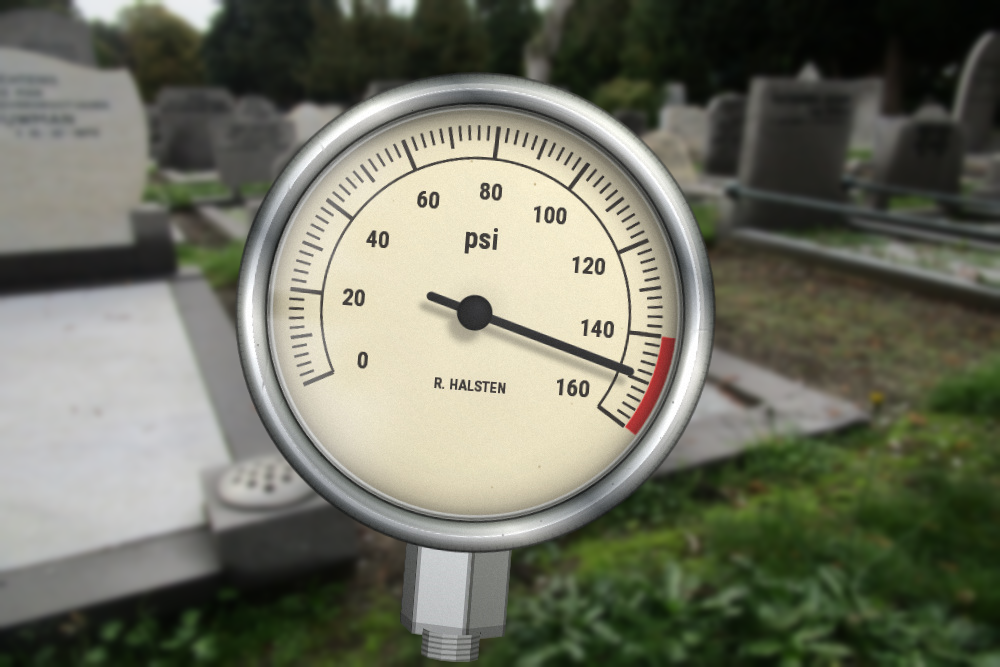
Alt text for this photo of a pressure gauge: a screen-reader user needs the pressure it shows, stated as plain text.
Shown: 149 psi
